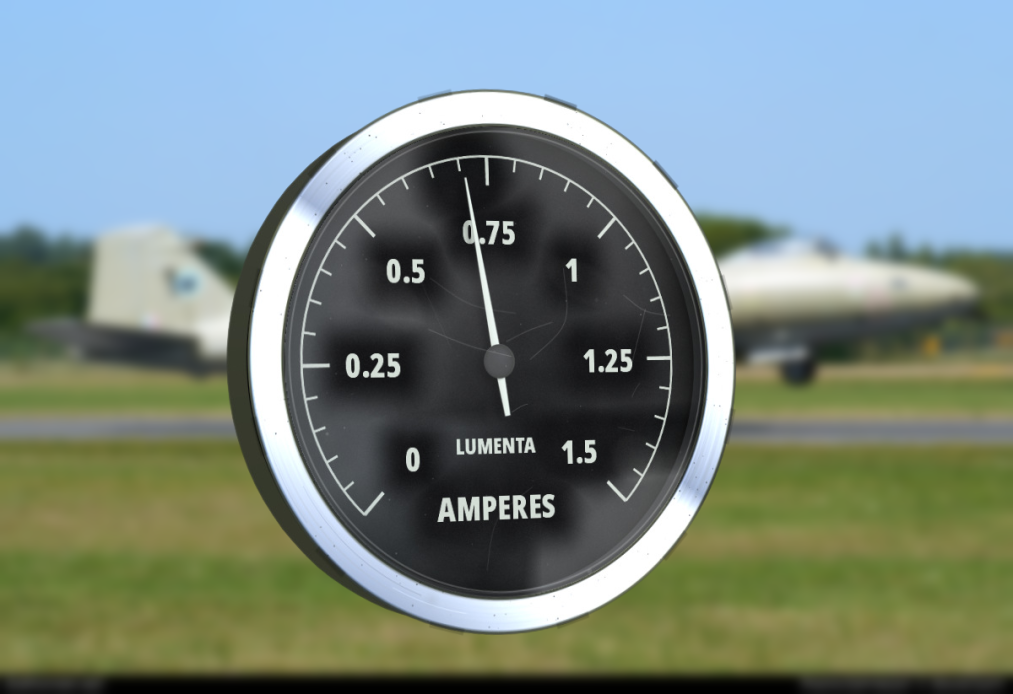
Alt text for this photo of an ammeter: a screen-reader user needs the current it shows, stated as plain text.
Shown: 0.7 A
